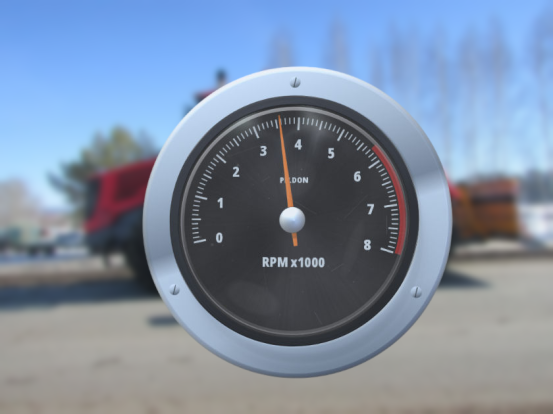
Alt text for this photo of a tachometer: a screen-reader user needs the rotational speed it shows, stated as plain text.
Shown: 3600 rpm
